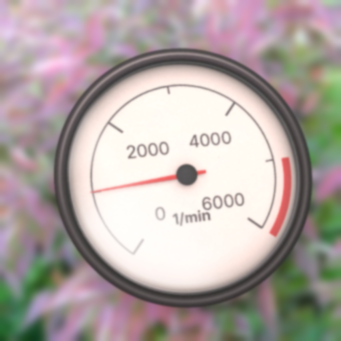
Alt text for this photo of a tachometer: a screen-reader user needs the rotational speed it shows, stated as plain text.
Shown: 1000 rpm
